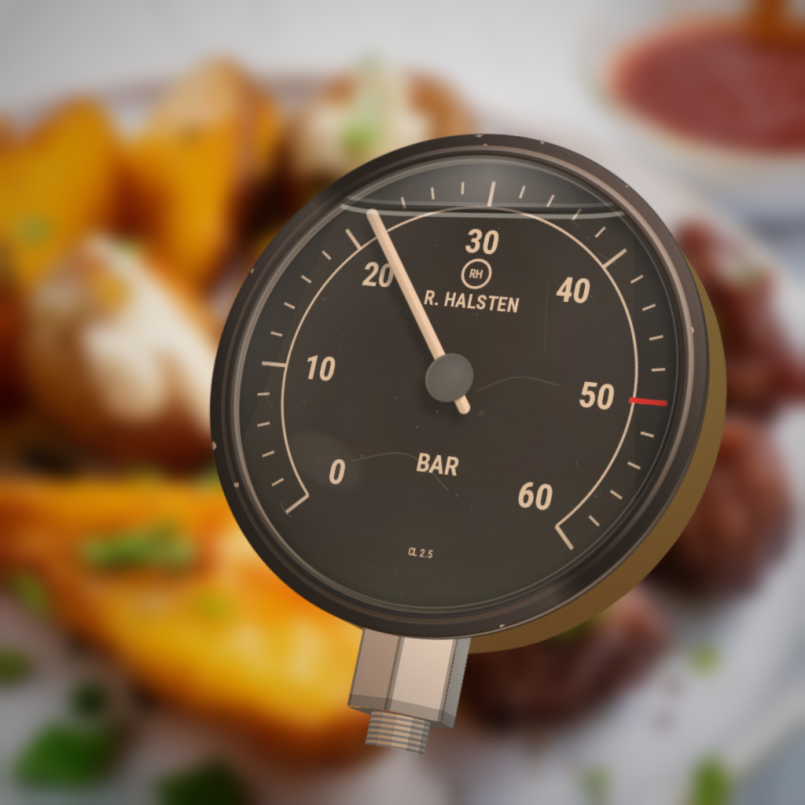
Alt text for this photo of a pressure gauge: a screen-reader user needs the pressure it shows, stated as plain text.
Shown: 22 bar
